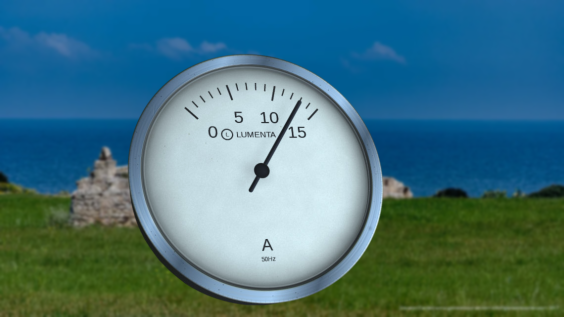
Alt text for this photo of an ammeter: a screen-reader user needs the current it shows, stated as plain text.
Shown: 13 A
